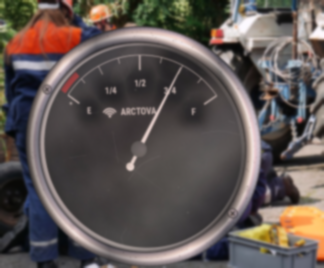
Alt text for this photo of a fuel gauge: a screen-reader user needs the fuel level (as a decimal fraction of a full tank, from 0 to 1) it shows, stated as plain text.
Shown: 0.75
